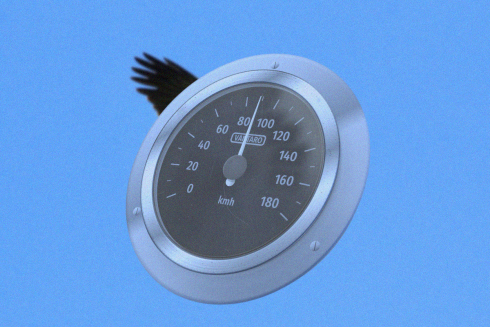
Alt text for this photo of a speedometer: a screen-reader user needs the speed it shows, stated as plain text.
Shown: 90 km/h
